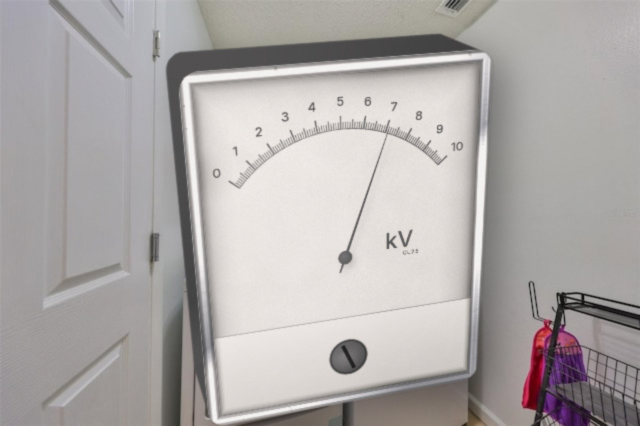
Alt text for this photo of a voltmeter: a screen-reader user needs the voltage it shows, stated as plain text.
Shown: 7 kV
